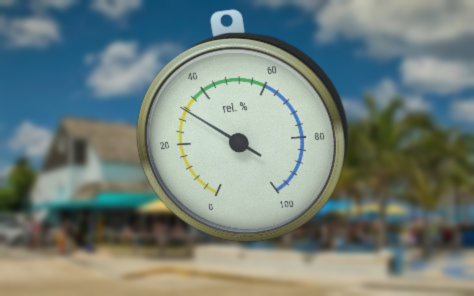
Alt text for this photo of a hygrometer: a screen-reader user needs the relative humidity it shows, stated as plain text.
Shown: 32 %
